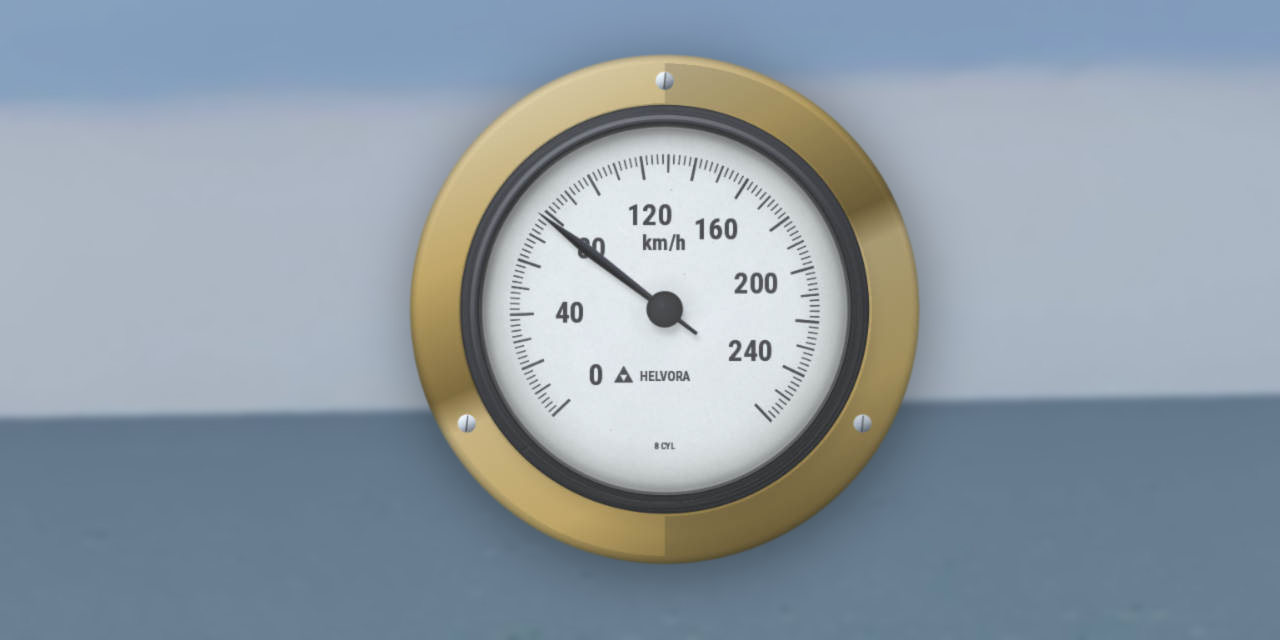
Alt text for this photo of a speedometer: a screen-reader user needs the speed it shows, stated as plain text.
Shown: 78 km/h
